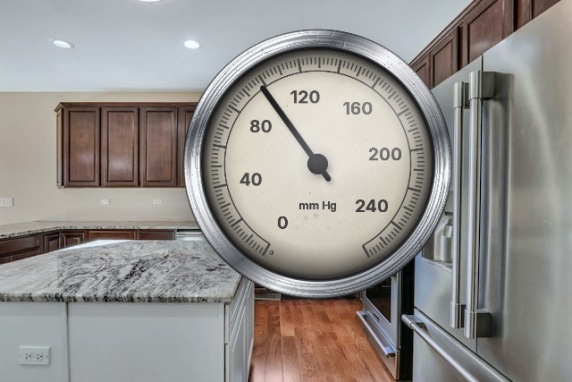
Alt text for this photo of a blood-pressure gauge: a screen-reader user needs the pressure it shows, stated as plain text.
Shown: 98 mmHg
